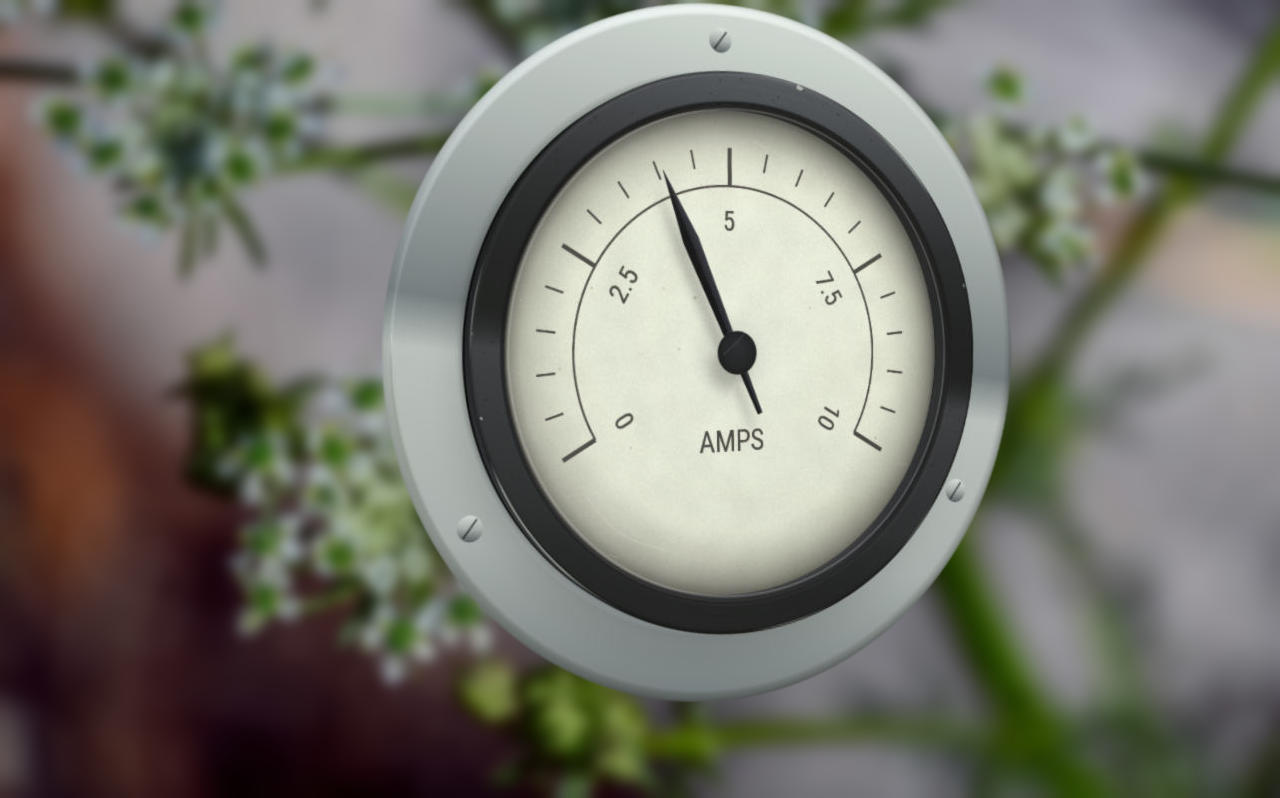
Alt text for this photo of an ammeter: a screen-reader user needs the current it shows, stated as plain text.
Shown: 4 A
